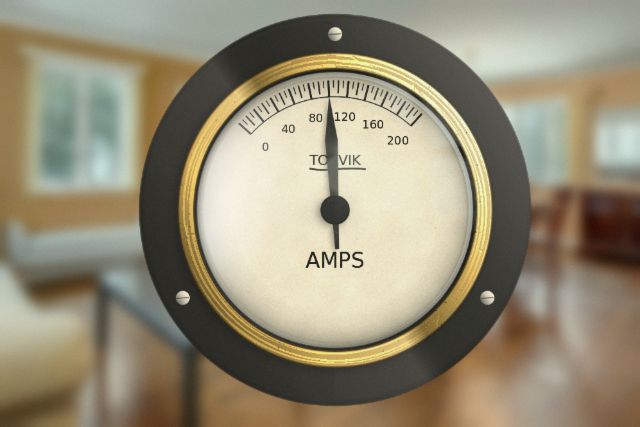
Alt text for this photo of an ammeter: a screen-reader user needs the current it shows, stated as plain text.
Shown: 100 A
